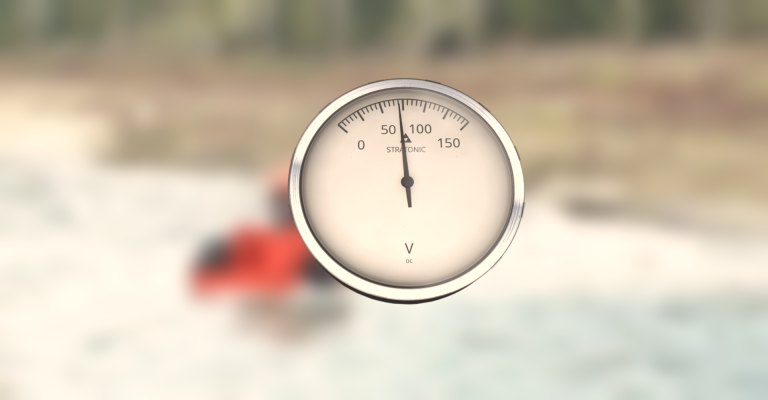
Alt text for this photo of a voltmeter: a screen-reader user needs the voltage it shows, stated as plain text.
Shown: 70 V
